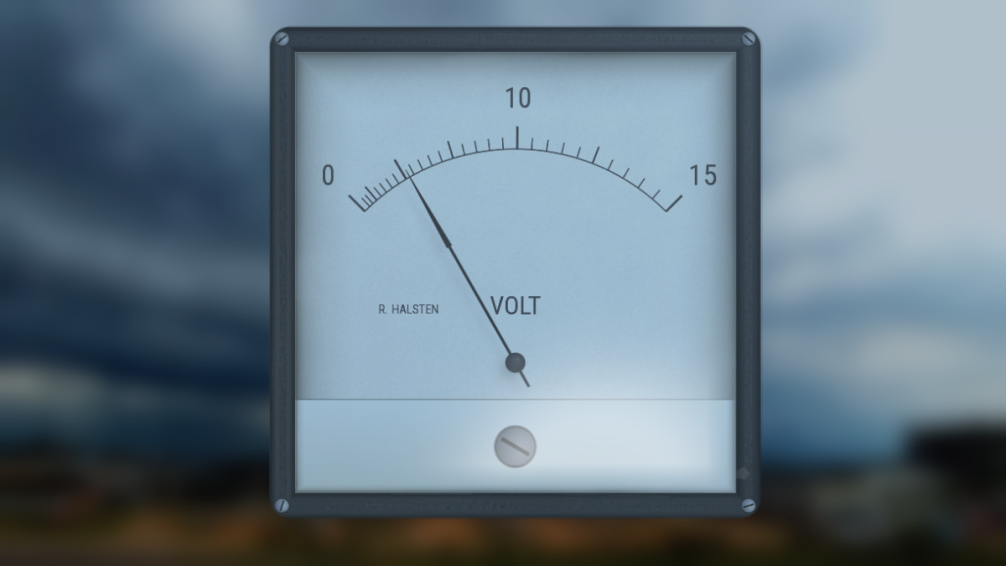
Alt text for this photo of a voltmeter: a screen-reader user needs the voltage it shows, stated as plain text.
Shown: 5.25 V
